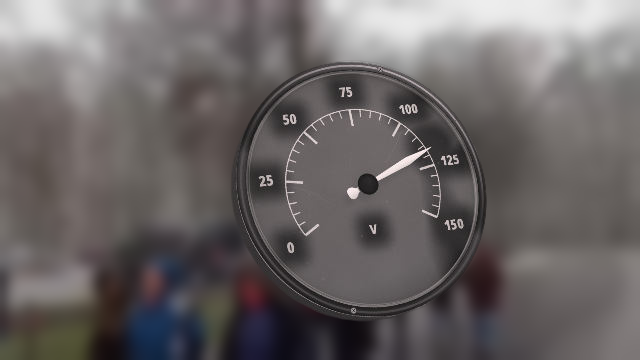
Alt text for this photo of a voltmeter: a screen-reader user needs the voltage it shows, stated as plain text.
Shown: 117.5 V
